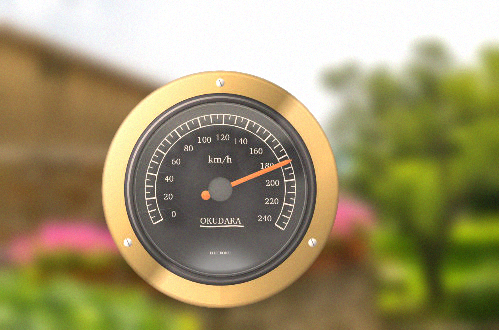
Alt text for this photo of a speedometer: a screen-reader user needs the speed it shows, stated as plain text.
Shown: 185 km/h
